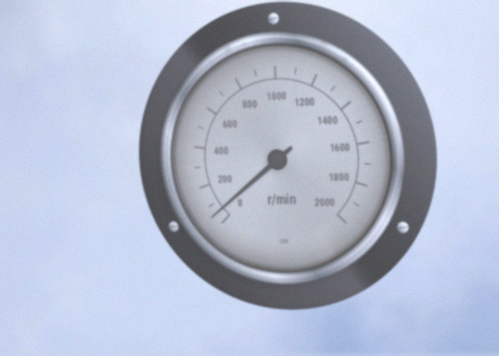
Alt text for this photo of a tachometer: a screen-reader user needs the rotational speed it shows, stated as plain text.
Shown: 50 rpm
